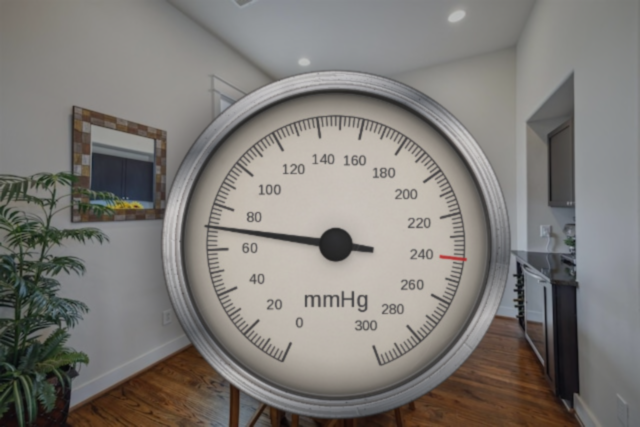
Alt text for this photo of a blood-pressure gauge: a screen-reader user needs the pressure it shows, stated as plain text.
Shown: 70 mmHg
